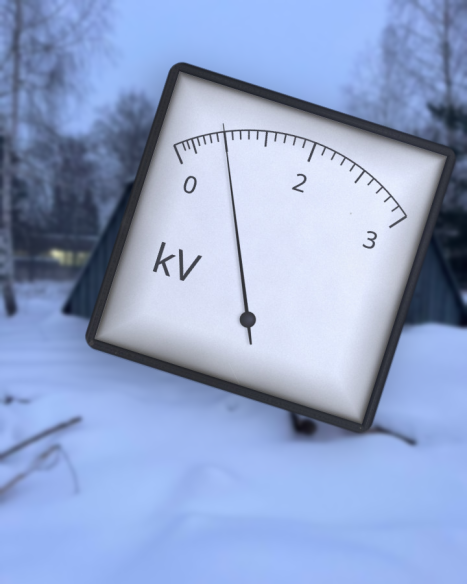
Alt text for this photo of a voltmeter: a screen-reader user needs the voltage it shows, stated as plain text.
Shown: 1 kV
